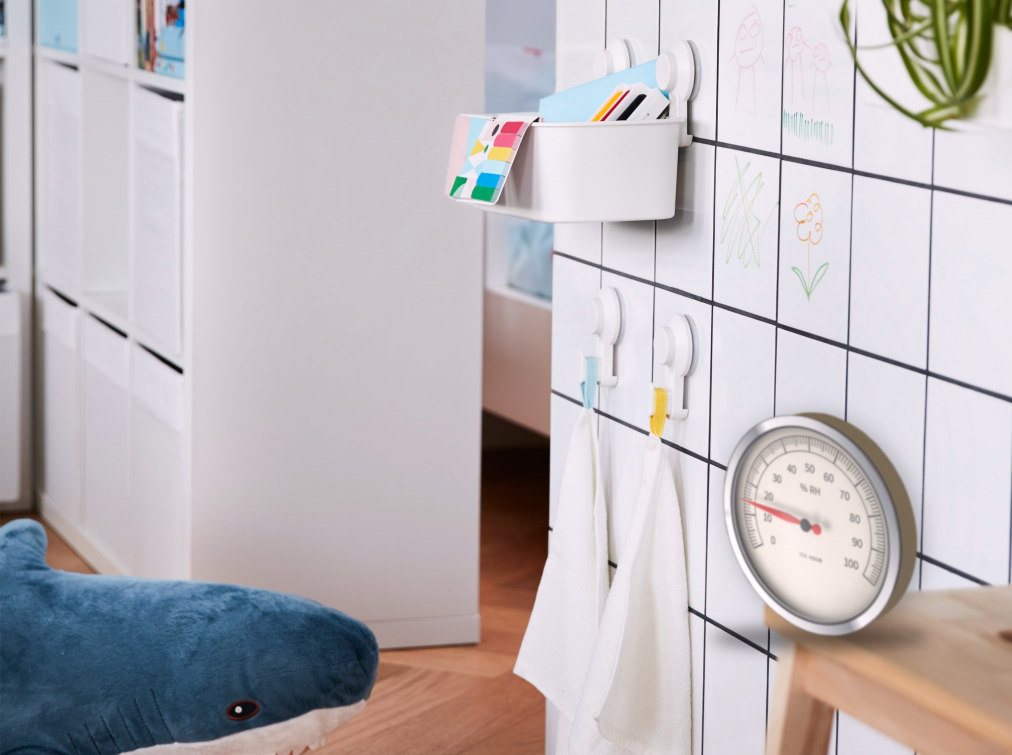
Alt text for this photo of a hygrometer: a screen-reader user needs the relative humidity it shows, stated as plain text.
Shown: 15 %
